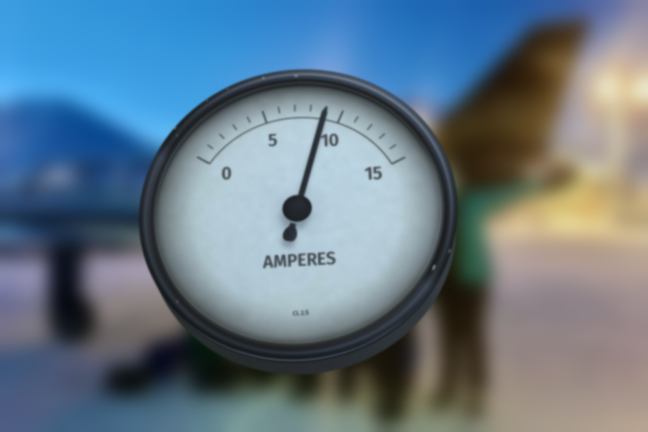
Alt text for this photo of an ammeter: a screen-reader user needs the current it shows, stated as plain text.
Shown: 9 A
